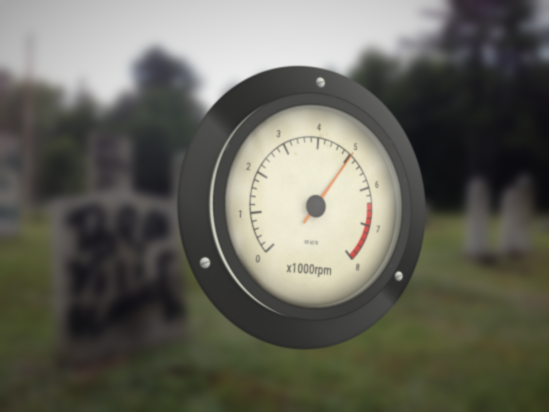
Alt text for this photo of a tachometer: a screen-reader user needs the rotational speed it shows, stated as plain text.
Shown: 5000 rpm
